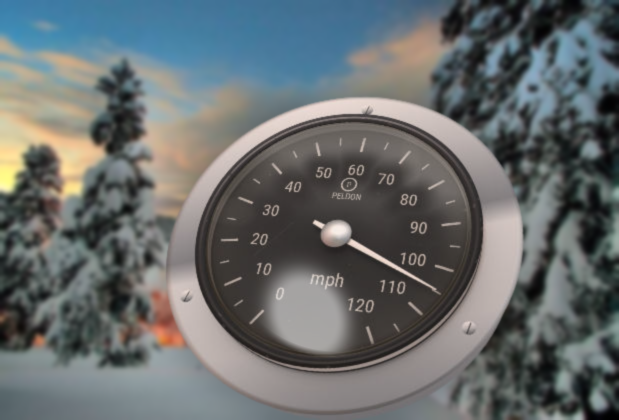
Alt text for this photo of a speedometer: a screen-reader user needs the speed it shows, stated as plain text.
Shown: 105 mph
